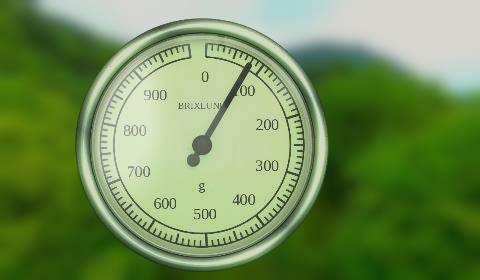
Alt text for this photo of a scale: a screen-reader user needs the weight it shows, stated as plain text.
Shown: 80 g
